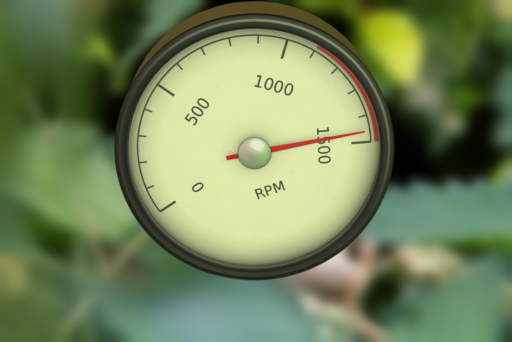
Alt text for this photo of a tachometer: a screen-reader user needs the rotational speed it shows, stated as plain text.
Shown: 1450 rpm
